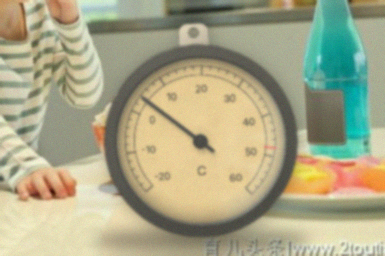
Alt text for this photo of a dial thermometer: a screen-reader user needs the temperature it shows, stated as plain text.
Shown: 4 °C
